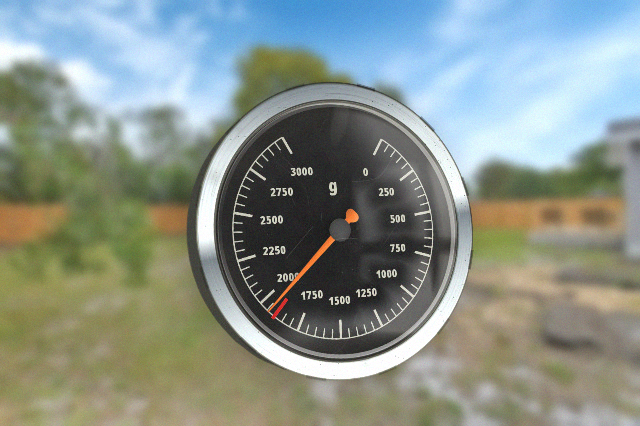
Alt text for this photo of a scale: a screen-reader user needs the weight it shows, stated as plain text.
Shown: 1950 g
